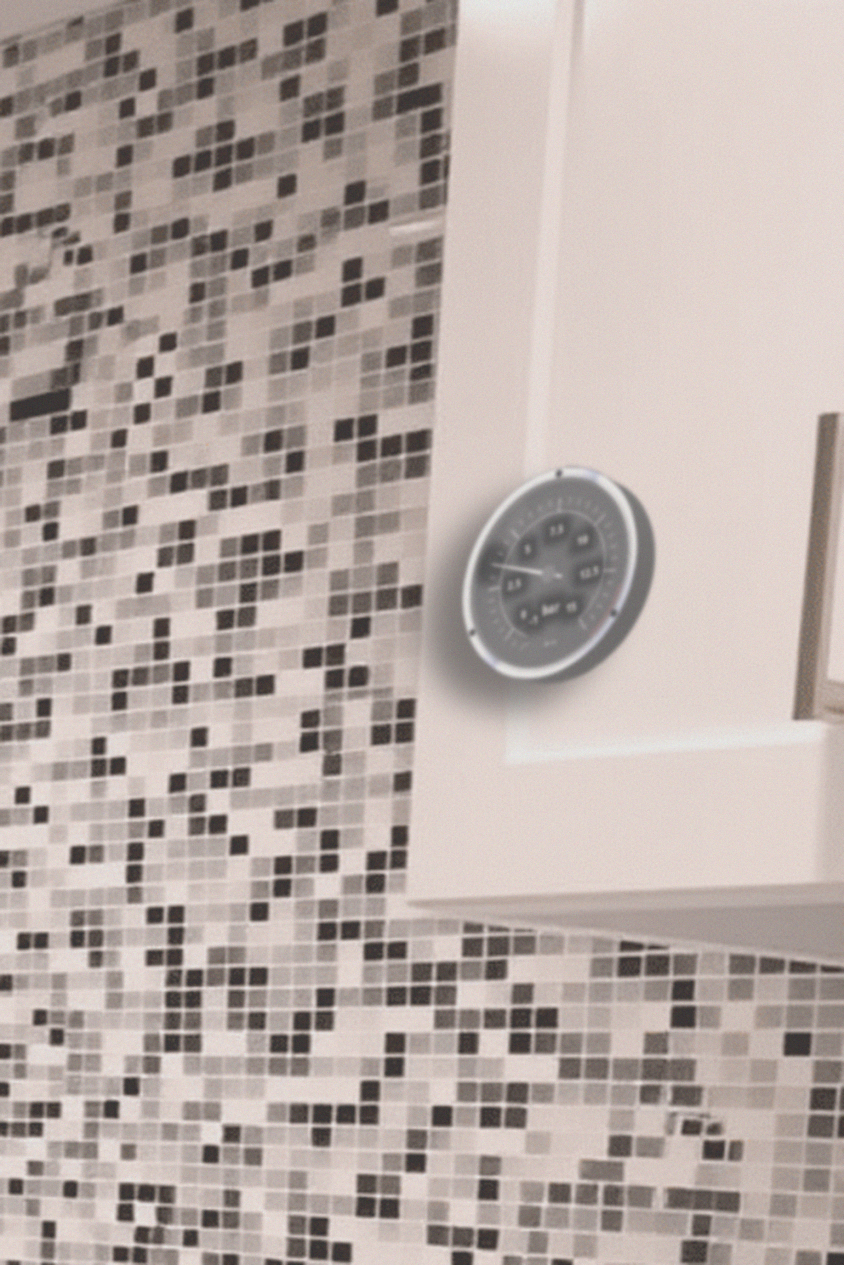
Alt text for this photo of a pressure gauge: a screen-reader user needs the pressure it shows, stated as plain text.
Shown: 3.5 bar
